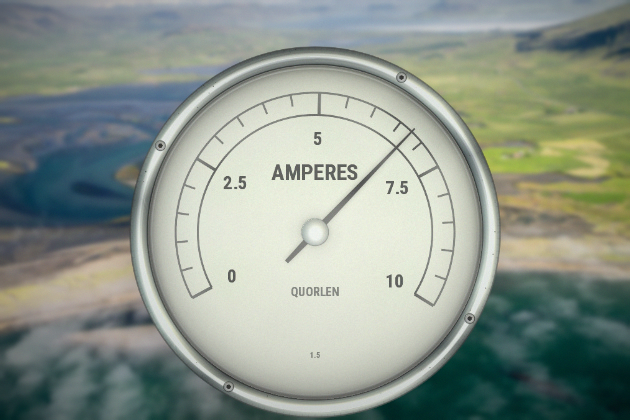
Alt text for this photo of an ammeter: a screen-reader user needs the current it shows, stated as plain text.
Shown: 6.75 A
